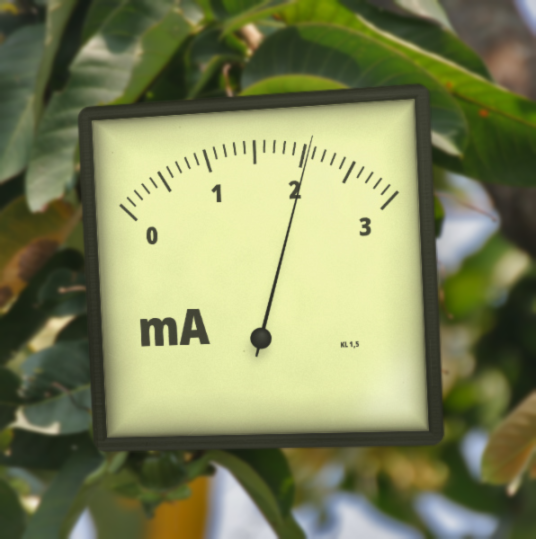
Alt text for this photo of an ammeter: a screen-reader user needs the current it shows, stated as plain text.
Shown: 2.05 mA
